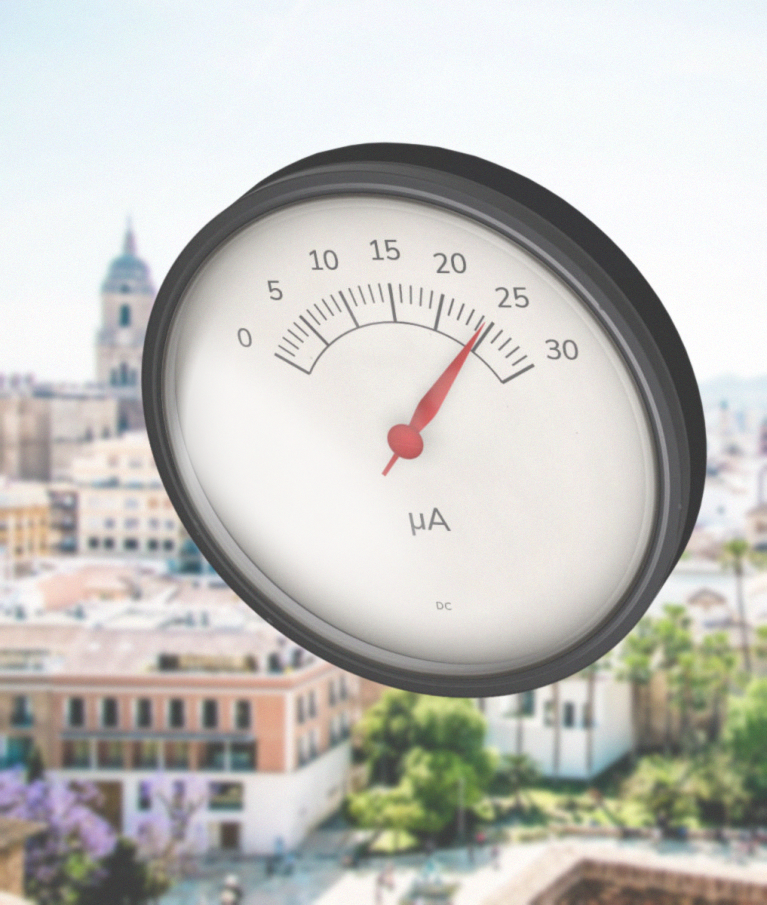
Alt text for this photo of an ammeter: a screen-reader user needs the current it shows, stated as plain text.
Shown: 24.5 µA
